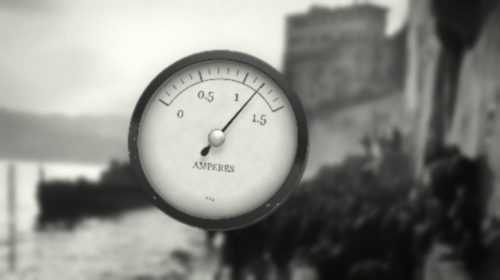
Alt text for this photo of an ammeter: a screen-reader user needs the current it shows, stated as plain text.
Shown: 1.2 A
